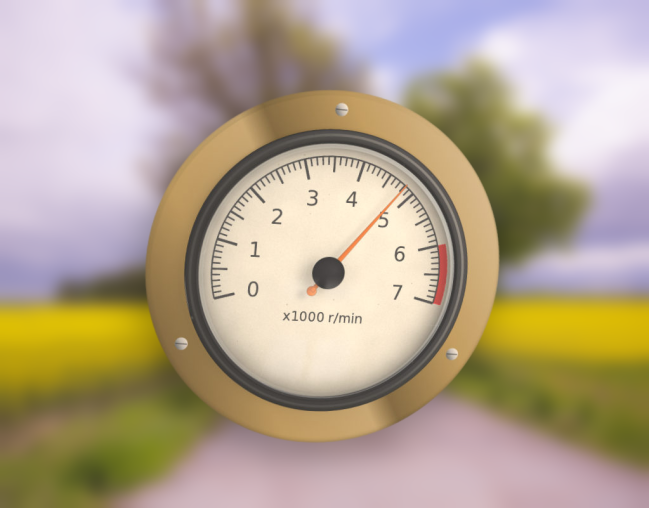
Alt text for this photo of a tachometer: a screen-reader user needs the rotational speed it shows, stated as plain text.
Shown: 4800 rpm
